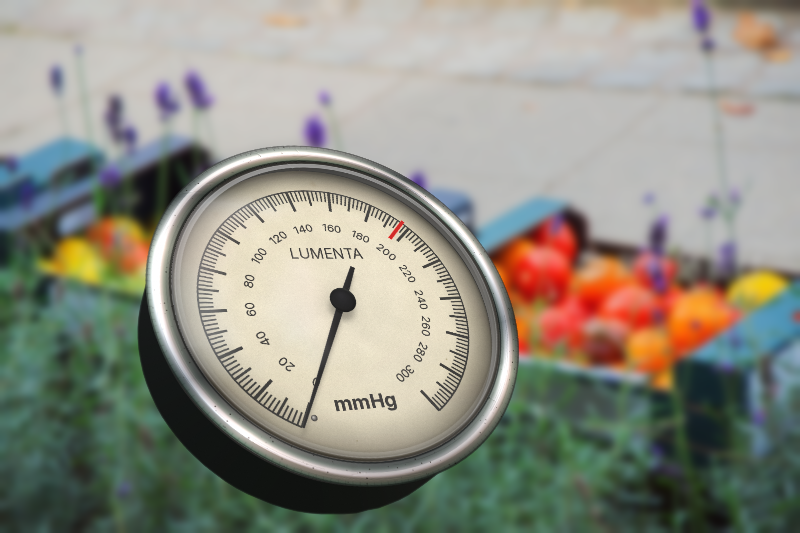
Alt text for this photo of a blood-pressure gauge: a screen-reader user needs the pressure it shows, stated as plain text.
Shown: 0 mmHg
